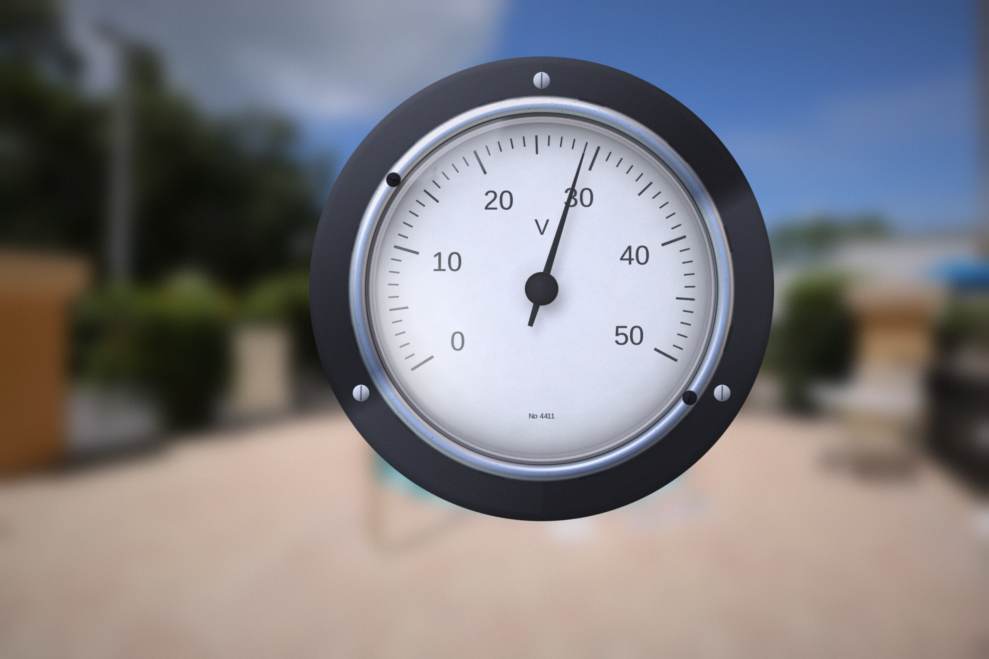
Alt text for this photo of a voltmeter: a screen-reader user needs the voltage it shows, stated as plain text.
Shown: 29 V
